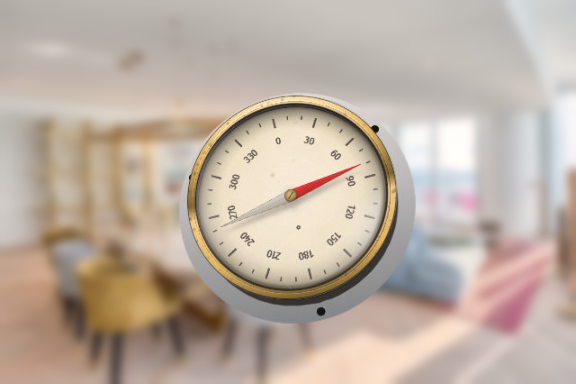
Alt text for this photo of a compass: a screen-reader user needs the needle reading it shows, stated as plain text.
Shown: 80 °
